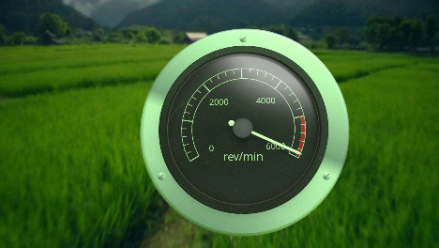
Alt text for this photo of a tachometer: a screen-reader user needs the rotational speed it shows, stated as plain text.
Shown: 5900 rpm
